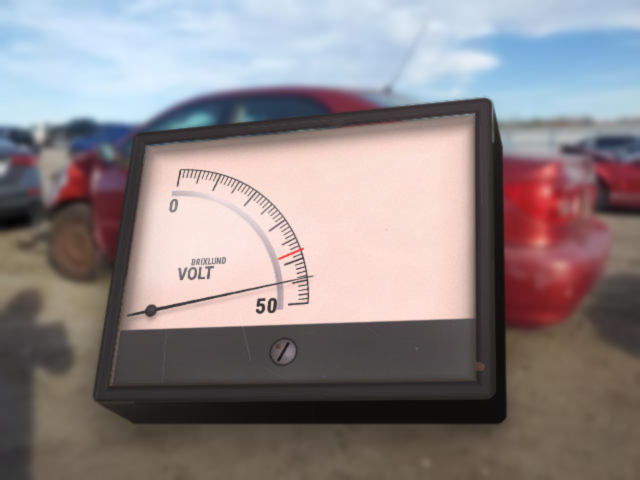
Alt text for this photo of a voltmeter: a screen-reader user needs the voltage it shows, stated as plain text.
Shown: 45 V
